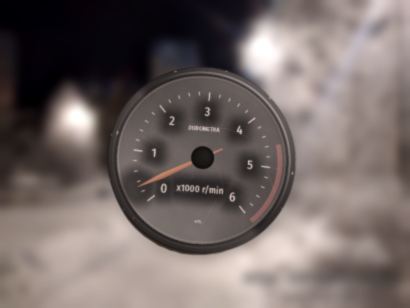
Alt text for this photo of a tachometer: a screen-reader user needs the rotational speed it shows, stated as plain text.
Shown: 300 rpm
